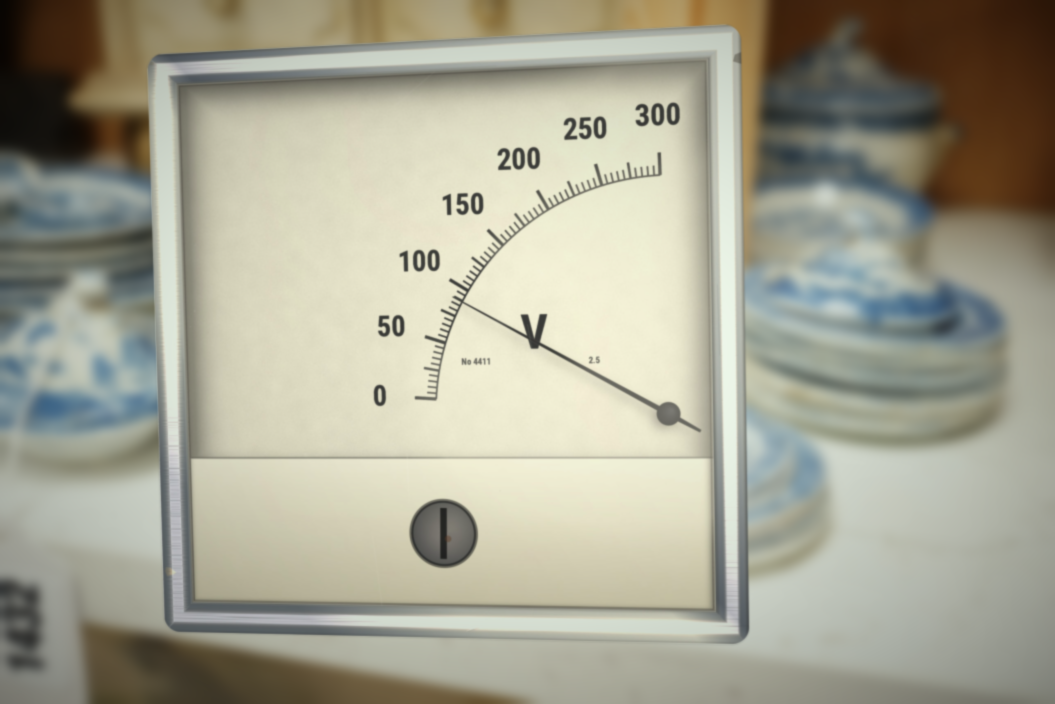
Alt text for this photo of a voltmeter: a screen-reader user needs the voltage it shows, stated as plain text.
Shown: 90 V
